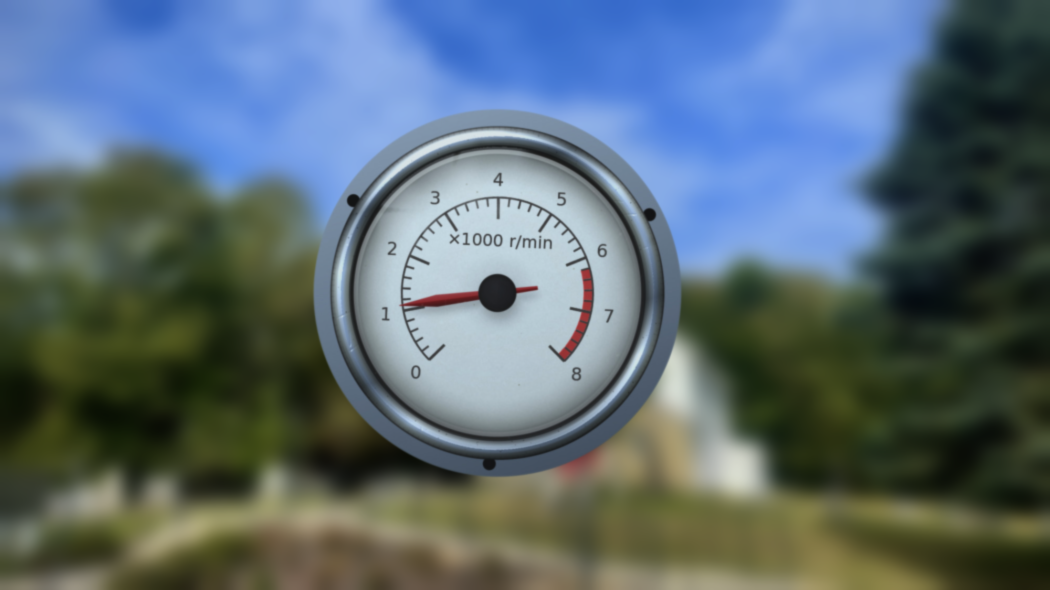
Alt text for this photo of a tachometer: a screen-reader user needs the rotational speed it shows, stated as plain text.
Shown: 1100 rpm
